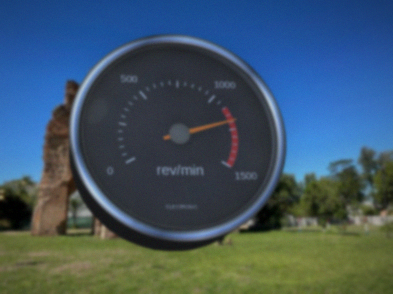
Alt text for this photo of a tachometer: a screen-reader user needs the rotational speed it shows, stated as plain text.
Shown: 1200 rpm
